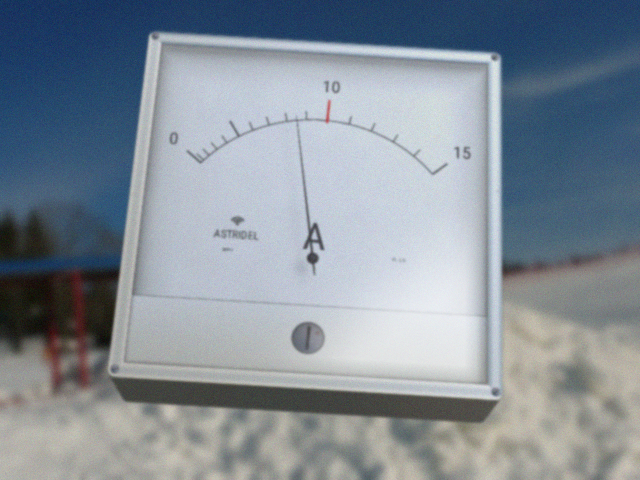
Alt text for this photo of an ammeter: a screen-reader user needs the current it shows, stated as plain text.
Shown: 8.5 A
